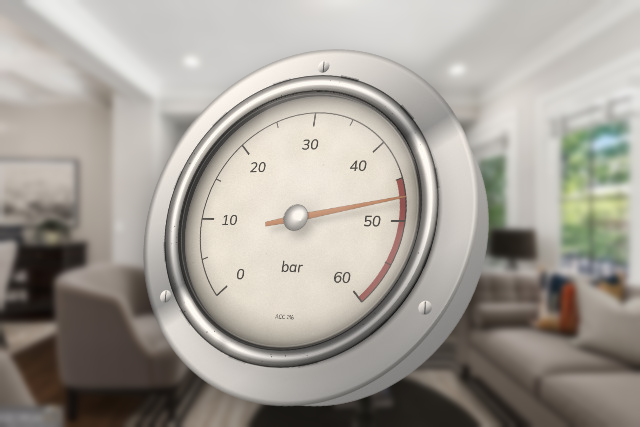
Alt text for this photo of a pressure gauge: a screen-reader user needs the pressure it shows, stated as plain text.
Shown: 47.5 bar
